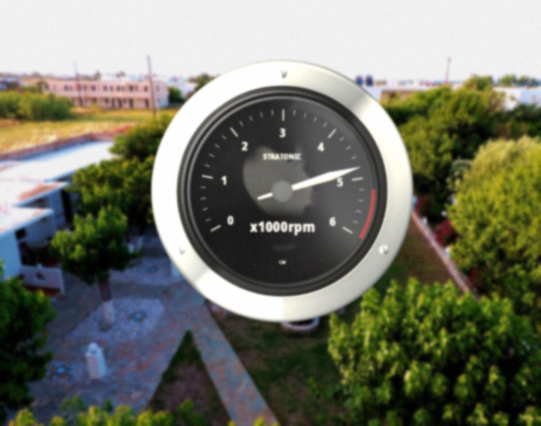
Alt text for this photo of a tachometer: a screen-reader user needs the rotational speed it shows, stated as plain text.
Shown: 4800 rpm
